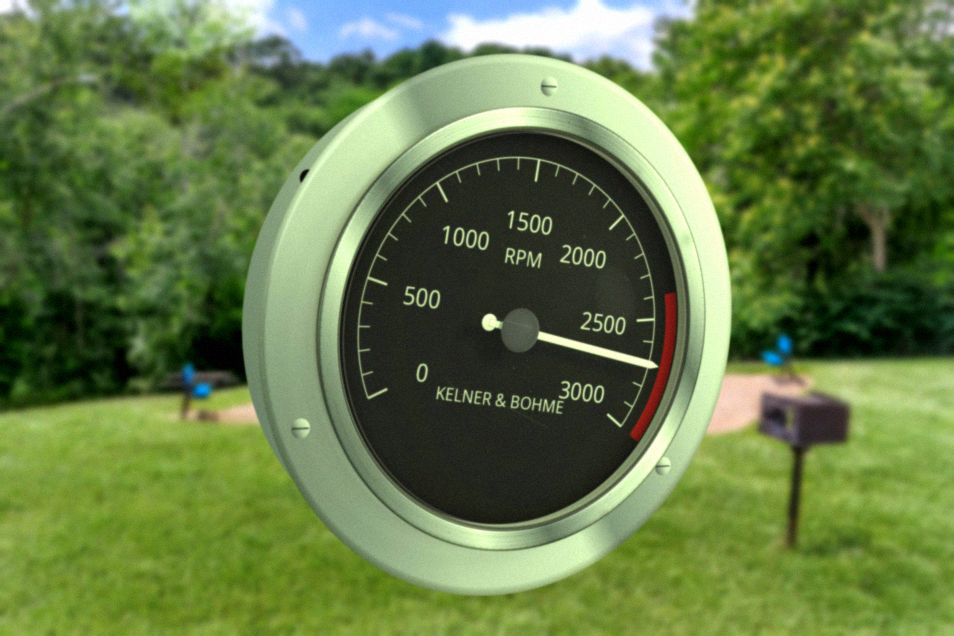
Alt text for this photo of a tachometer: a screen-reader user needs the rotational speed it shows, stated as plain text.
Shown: 2700 rpm
